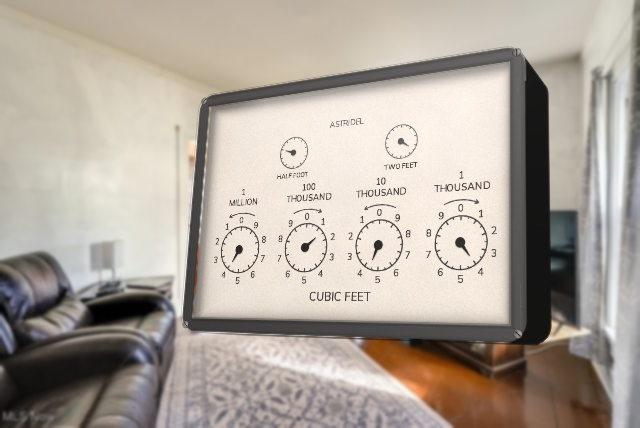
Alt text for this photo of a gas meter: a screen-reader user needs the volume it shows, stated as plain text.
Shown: 414400 ft³
